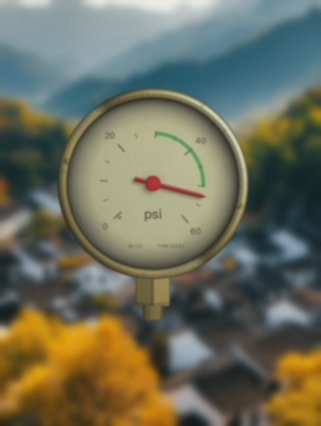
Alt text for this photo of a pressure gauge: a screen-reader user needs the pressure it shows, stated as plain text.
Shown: 52.5 psi
